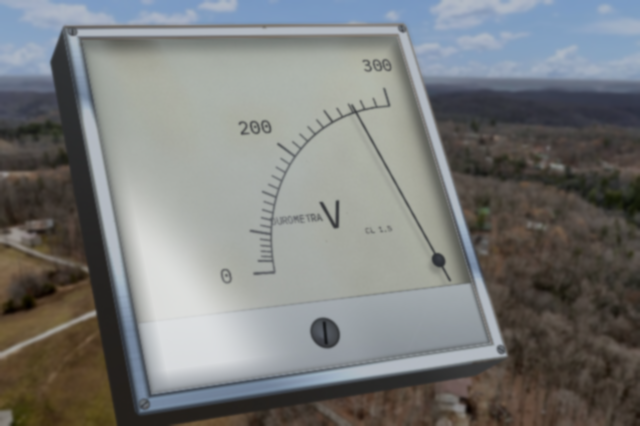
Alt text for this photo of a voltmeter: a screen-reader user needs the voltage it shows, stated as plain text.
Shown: 270 V
